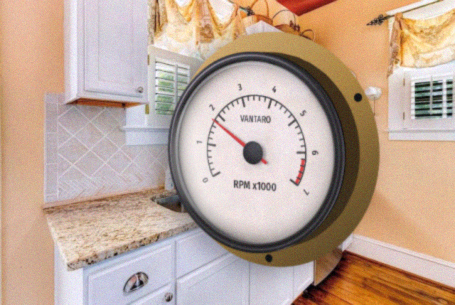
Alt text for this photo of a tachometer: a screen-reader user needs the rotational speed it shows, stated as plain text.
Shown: 1800 rpm
